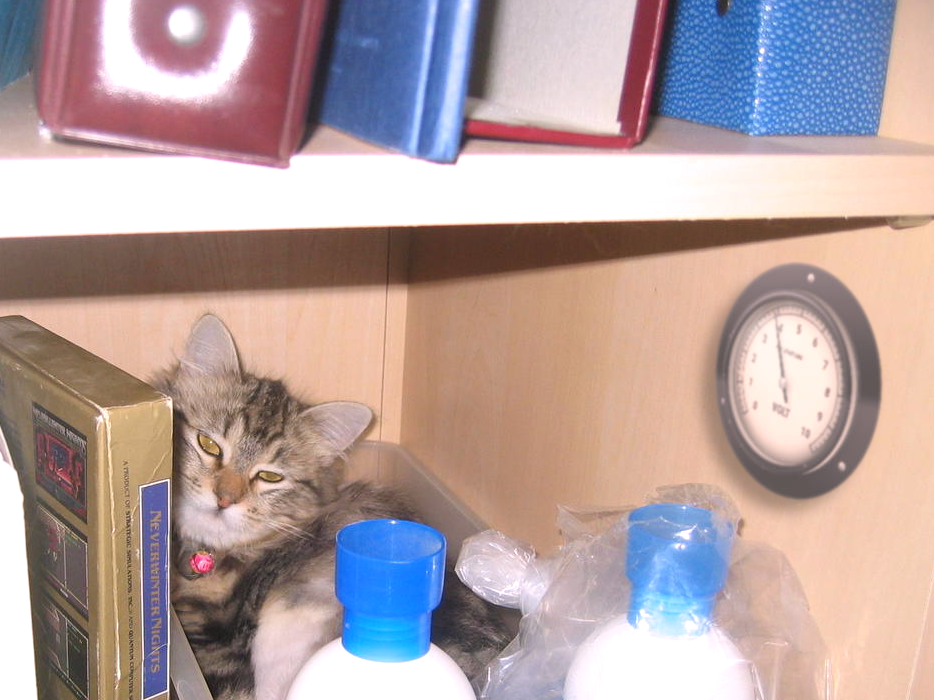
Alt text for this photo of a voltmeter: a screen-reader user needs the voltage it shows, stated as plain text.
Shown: 4 V
